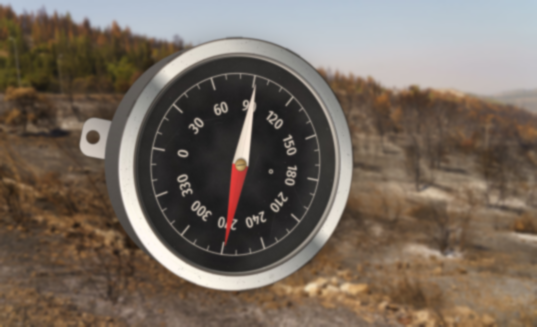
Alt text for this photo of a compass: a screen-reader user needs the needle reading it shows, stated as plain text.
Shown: 270 °
